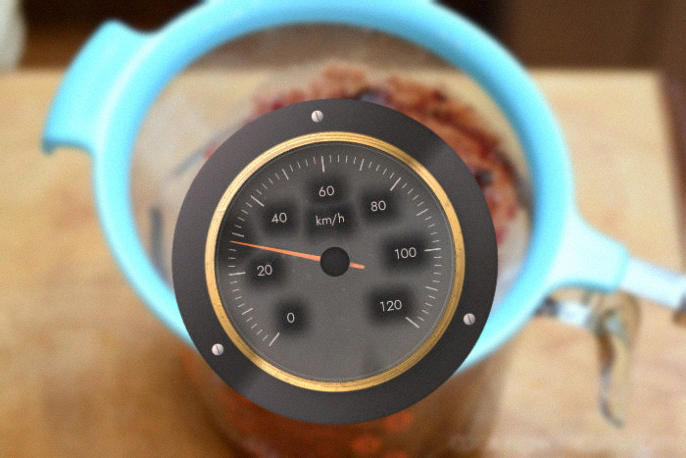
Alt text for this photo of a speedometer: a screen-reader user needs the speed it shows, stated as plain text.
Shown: 28 km/h
